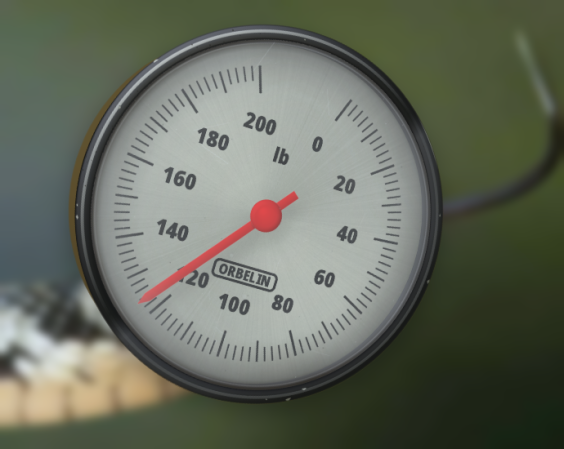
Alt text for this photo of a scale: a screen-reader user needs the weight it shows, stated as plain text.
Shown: 124 lb
